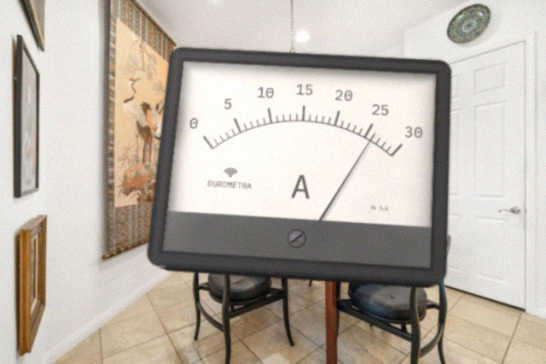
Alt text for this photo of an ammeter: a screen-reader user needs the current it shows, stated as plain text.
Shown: 26 A
